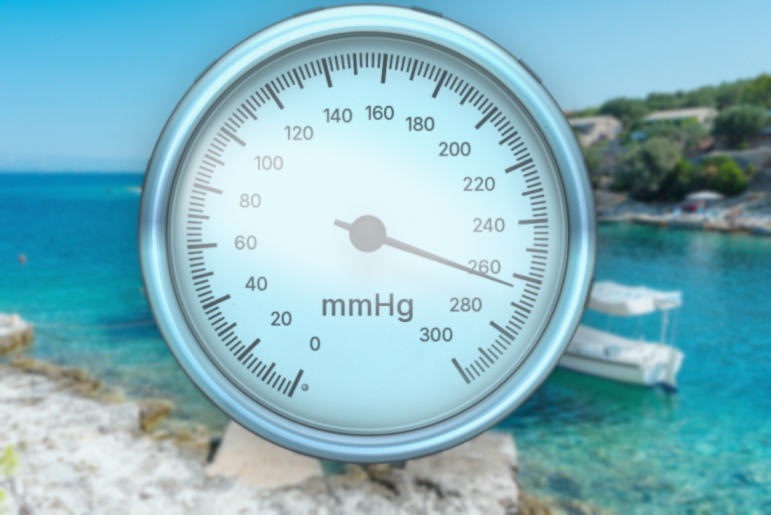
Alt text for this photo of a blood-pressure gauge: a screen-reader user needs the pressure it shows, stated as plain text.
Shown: 264 mmHg
